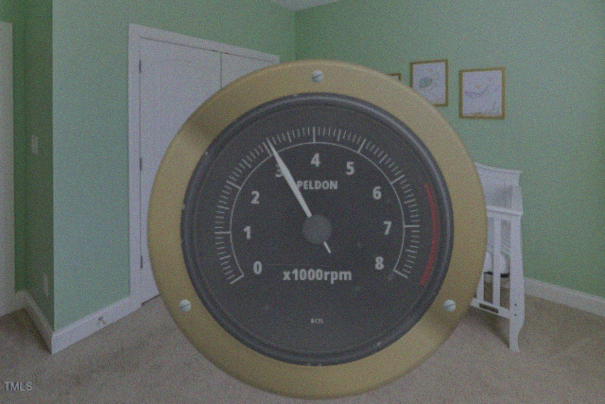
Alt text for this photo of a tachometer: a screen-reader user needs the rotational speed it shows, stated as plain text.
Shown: 3100 rpm
